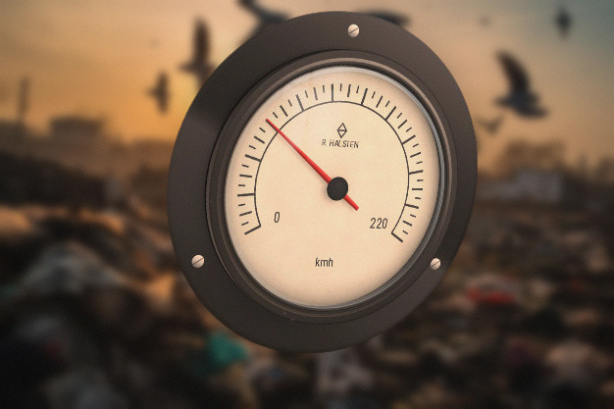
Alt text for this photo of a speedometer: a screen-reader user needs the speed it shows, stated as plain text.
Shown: 60 km/h
